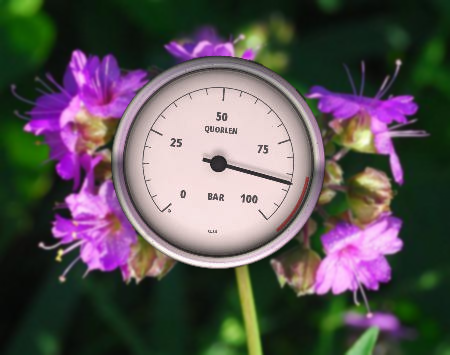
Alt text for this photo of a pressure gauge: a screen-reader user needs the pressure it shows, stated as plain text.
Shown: 87.5 bar
